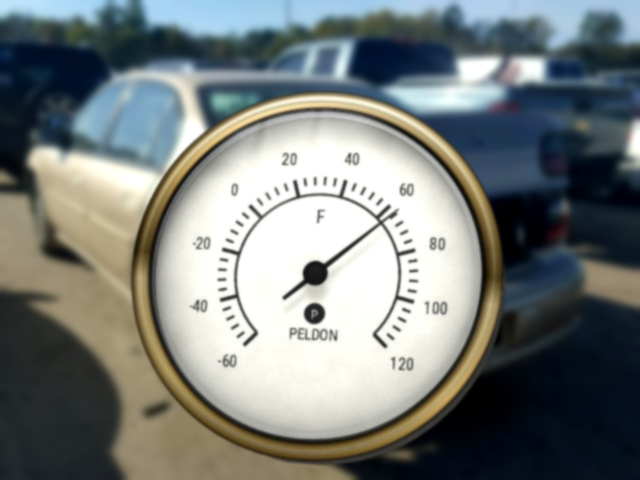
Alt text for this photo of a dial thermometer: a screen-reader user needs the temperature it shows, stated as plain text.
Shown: 64 °F
